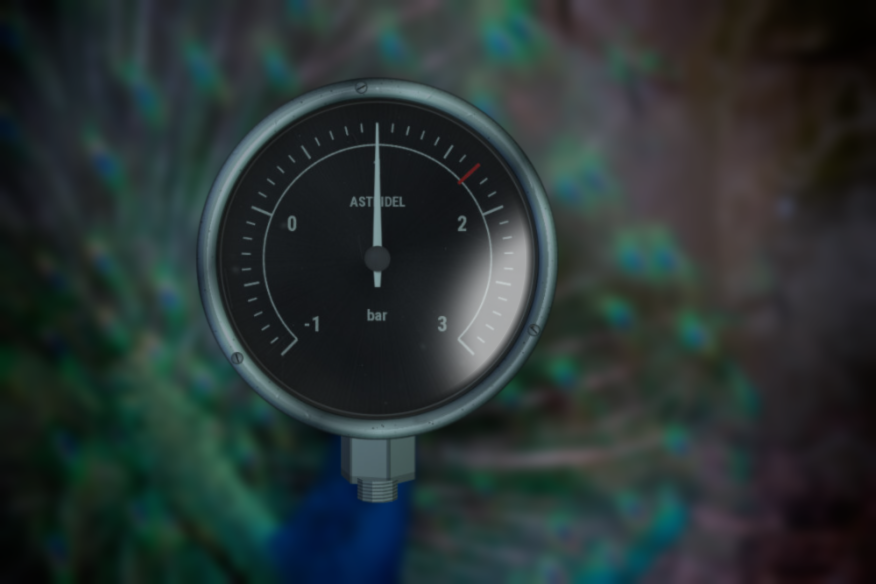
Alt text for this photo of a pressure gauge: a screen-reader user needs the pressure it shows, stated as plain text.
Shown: 1 bar
